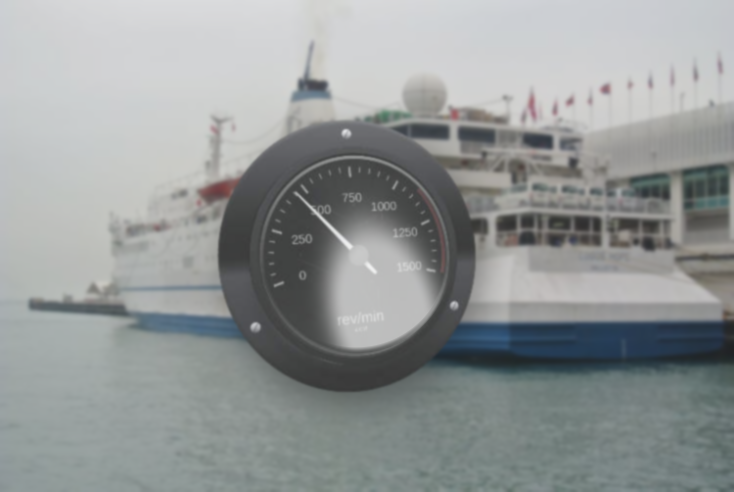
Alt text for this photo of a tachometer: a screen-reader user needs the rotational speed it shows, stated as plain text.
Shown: 450 rpm
